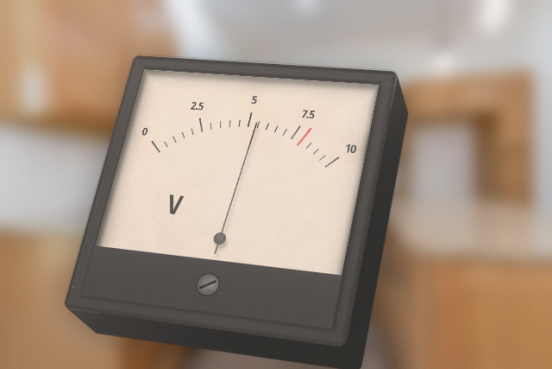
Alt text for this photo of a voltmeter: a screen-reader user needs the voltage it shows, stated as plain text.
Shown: 5.5 V
